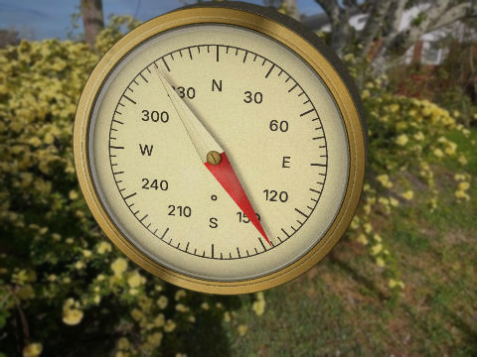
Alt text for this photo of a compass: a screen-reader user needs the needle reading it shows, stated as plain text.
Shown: 145 °
